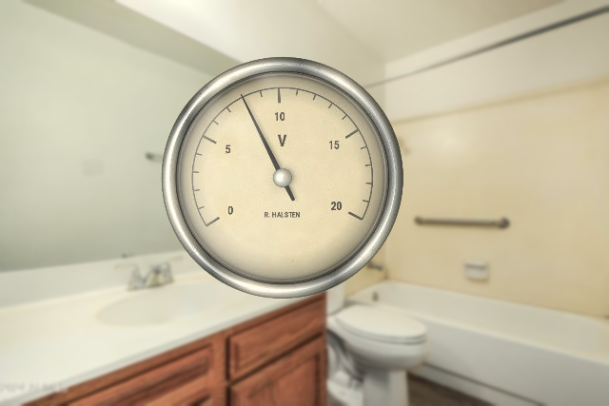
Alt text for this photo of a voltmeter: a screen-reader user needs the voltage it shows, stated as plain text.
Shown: 8 V
